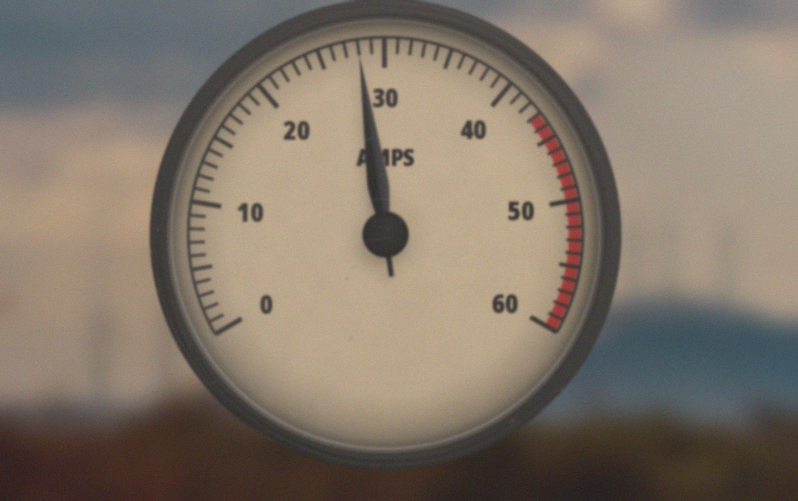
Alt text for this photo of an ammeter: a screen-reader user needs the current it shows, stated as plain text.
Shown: 28 A
